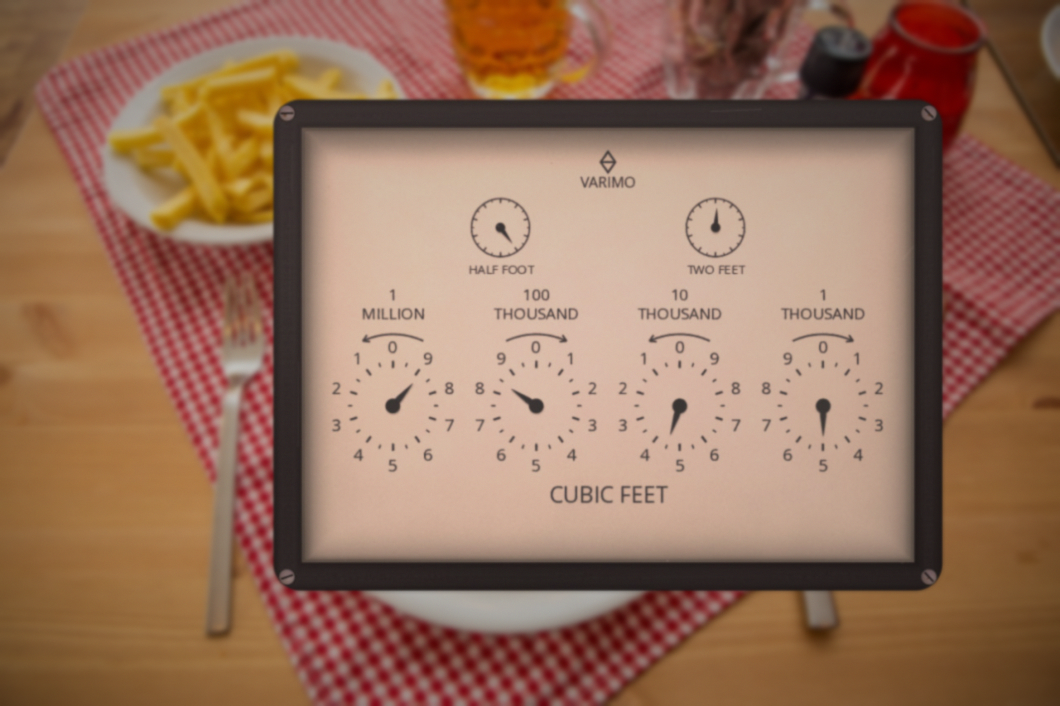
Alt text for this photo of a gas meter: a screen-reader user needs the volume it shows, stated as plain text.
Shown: 884500 ft³
